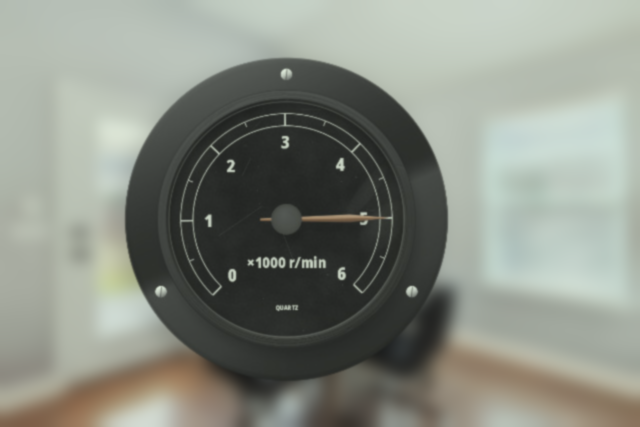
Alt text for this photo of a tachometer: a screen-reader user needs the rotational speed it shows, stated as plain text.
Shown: 5000 rpm
